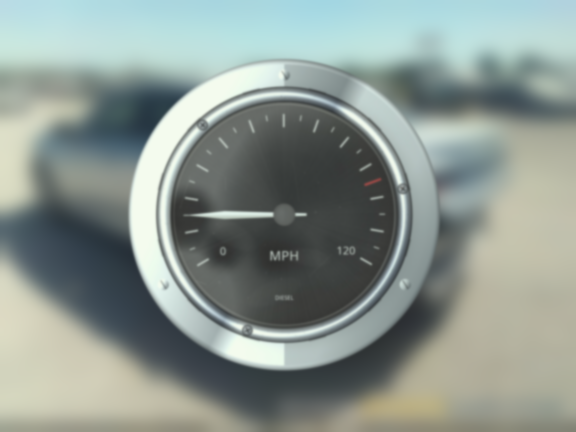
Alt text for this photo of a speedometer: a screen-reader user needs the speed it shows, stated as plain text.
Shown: 15 mph
